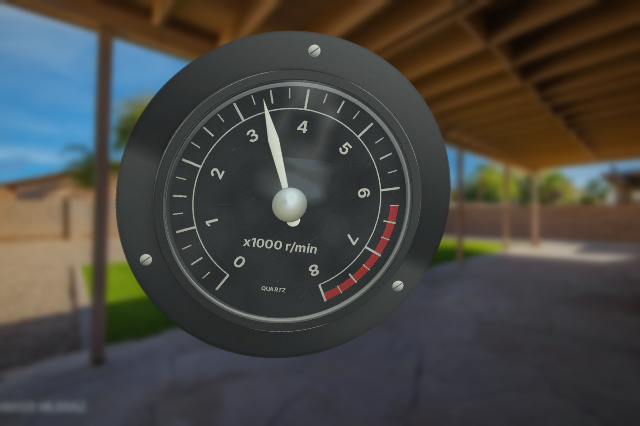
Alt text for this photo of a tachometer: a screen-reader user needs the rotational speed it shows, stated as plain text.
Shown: 3375 rpm
